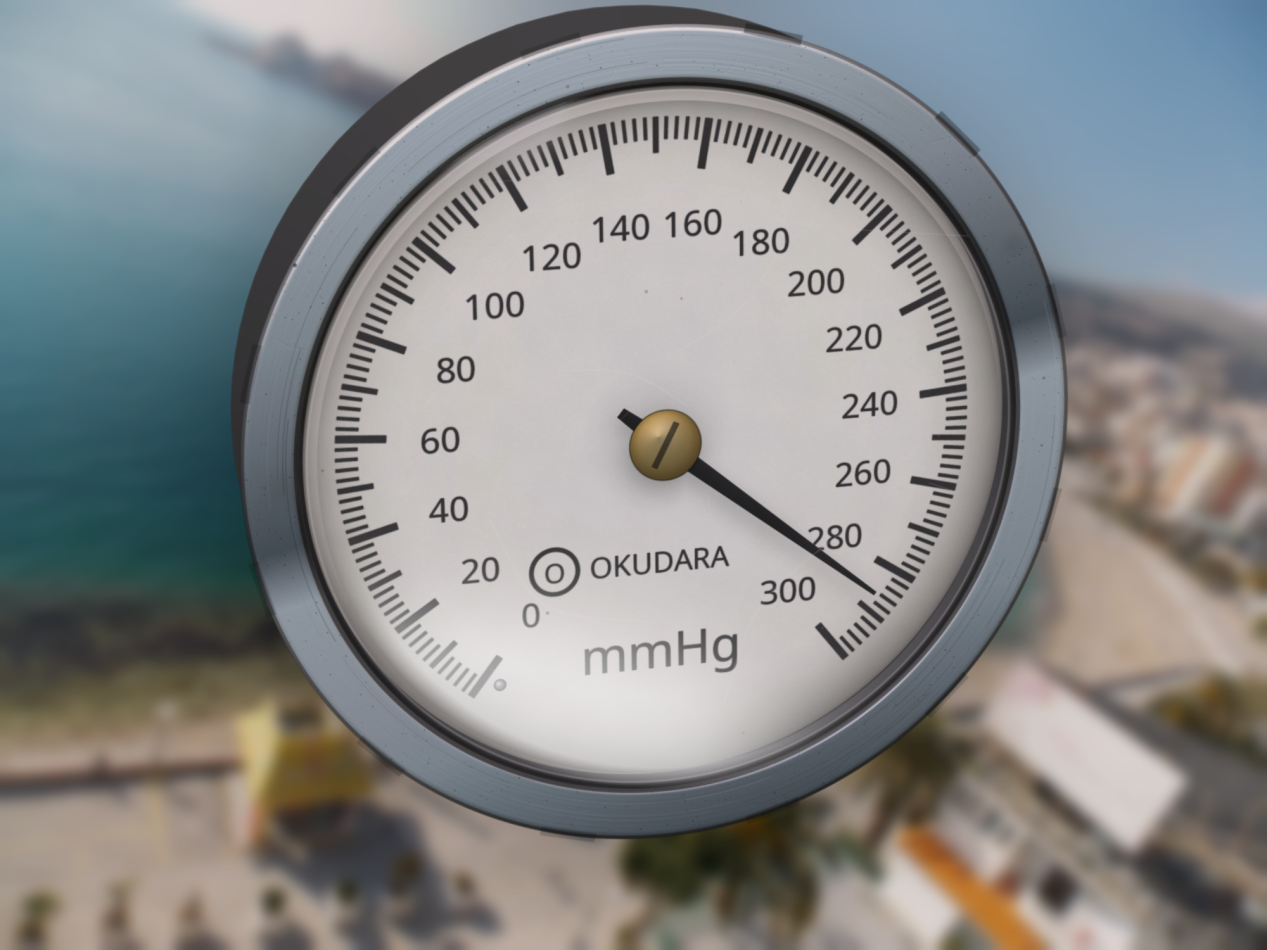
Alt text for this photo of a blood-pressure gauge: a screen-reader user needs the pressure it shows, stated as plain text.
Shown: 286 mmHg
